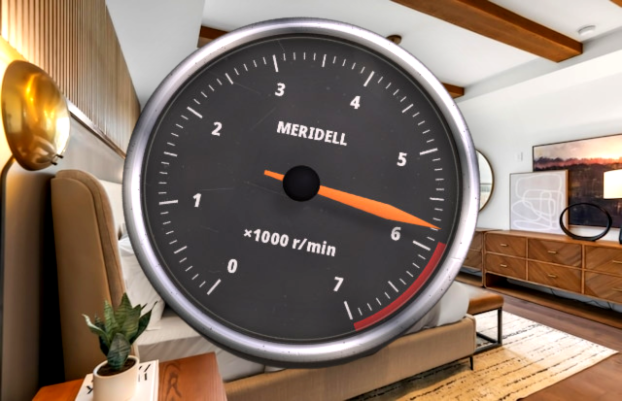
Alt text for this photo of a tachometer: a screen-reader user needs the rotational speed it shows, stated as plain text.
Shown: 5800 rpm
